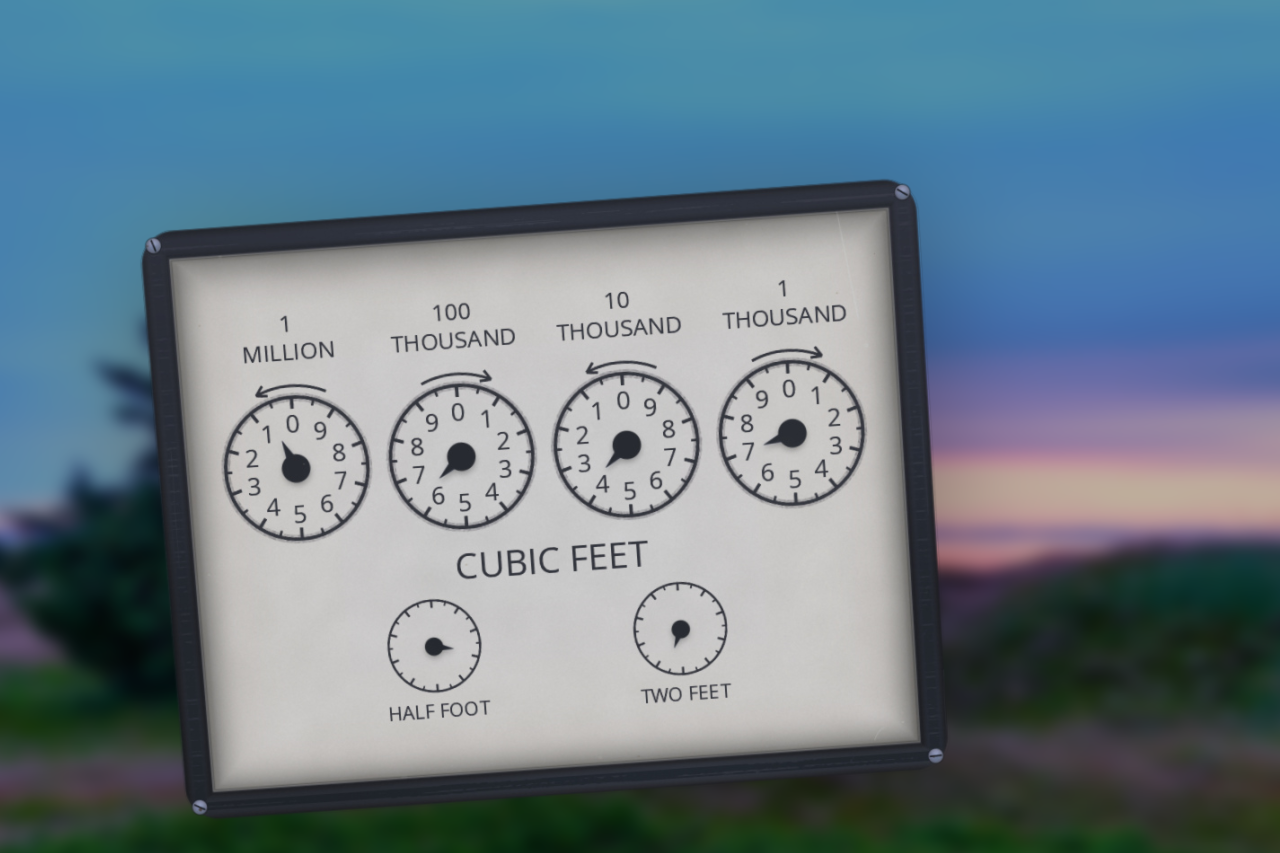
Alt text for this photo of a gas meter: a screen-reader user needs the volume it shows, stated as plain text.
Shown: 63700 ft³
